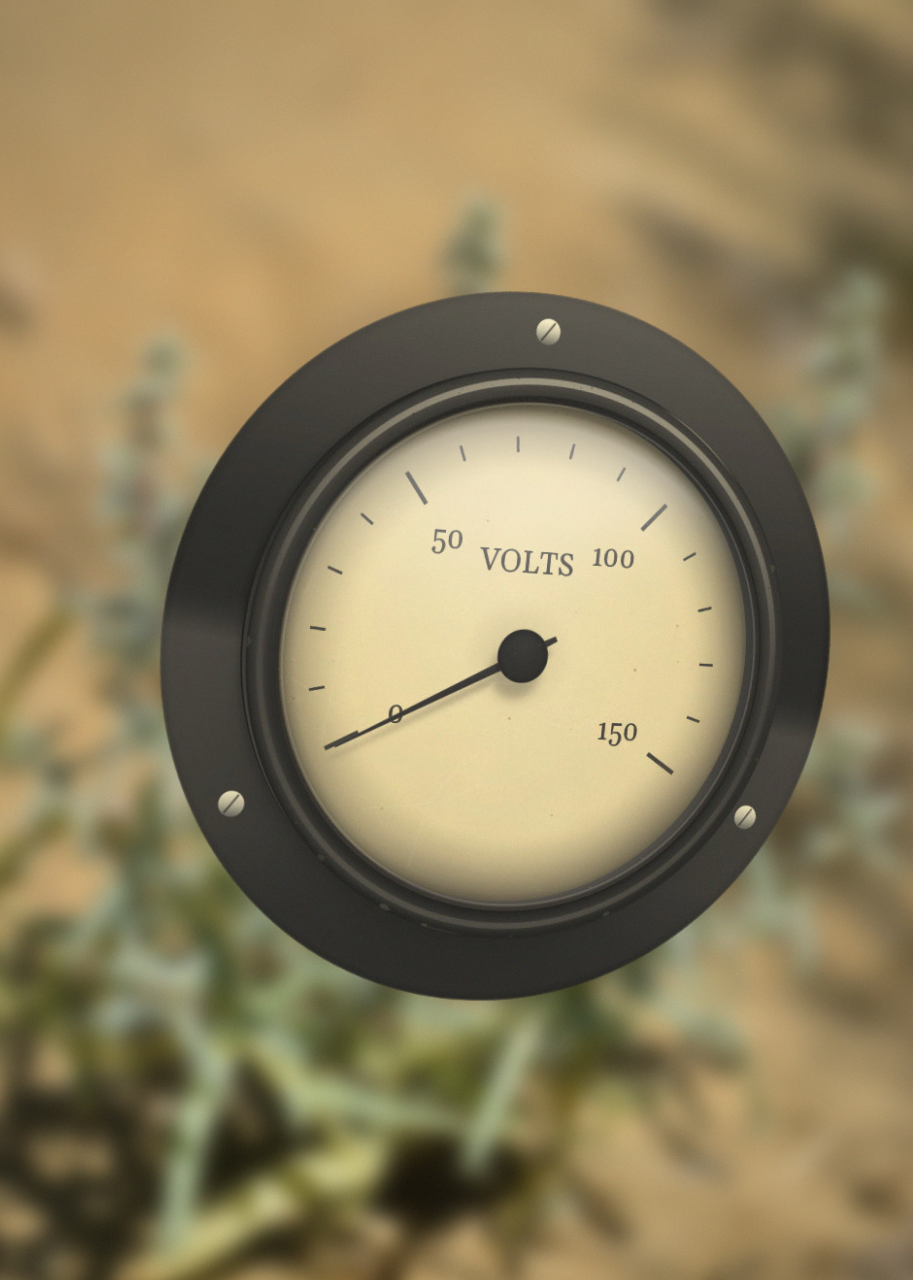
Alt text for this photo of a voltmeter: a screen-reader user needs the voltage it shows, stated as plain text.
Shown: 0 V
